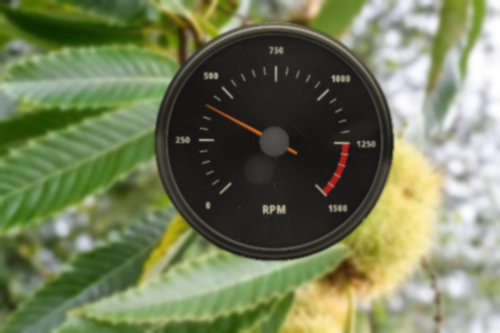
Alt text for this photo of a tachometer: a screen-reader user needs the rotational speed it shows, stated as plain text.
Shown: 400 rpm
